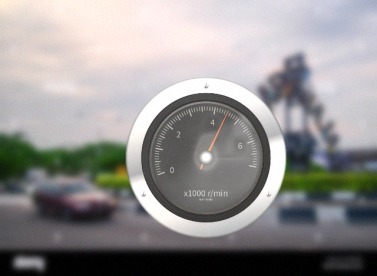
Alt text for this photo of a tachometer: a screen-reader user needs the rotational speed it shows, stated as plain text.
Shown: 4500 rpm
